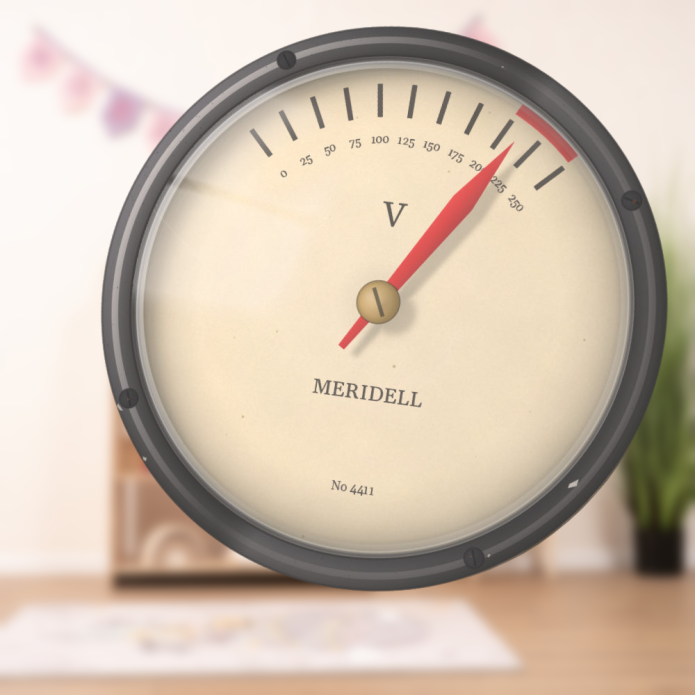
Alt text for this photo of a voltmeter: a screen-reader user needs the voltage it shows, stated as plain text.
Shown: 212.5 V
